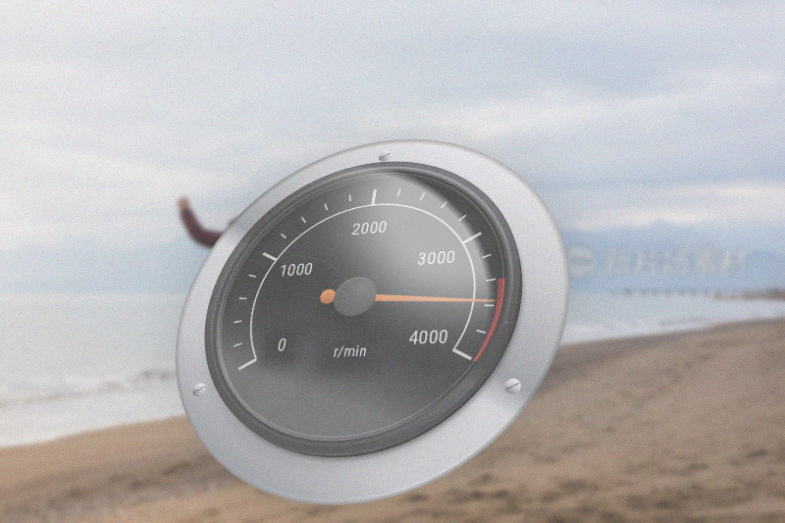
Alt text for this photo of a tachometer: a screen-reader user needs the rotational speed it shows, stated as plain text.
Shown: 3600 rpm
